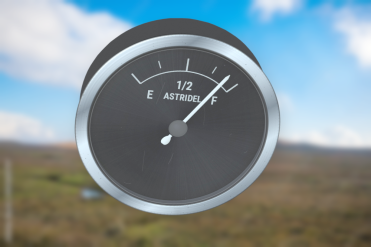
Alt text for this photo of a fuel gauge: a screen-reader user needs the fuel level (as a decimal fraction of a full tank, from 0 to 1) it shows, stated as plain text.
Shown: 0.875
